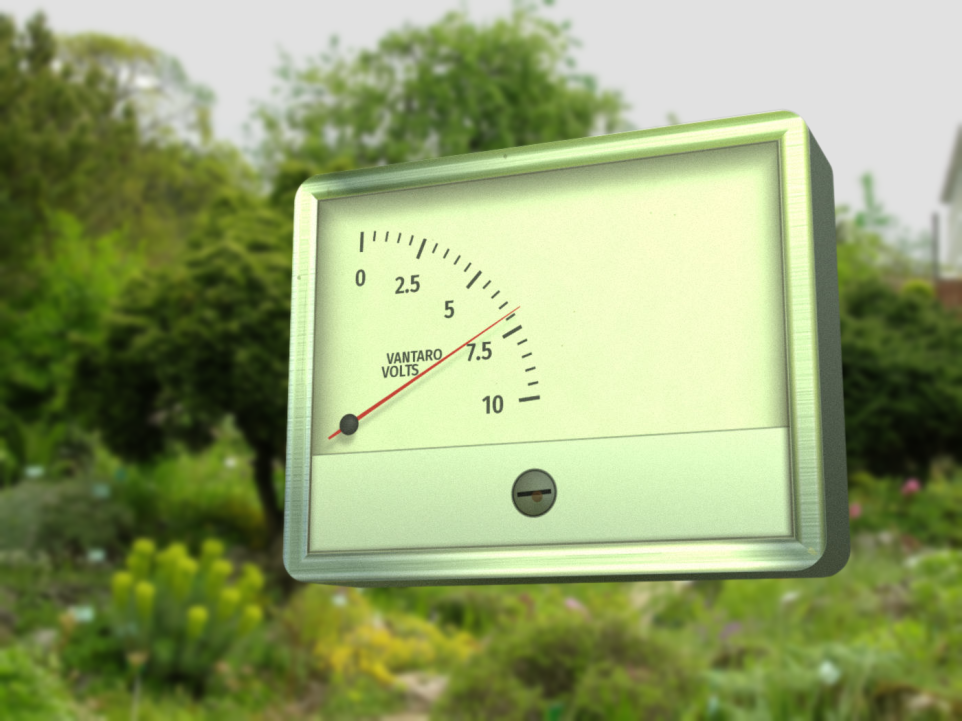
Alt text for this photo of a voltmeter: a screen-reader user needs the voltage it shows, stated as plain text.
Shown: 7 V
